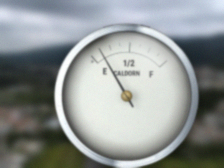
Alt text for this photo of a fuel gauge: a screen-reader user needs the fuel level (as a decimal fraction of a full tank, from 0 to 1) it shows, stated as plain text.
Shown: 0.125
